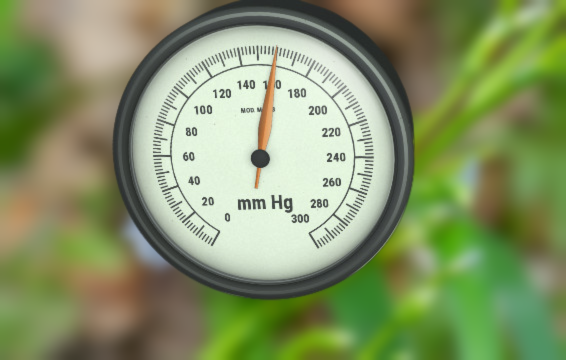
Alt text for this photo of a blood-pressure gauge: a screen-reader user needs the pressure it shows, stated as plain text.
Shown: 160 mmHg
